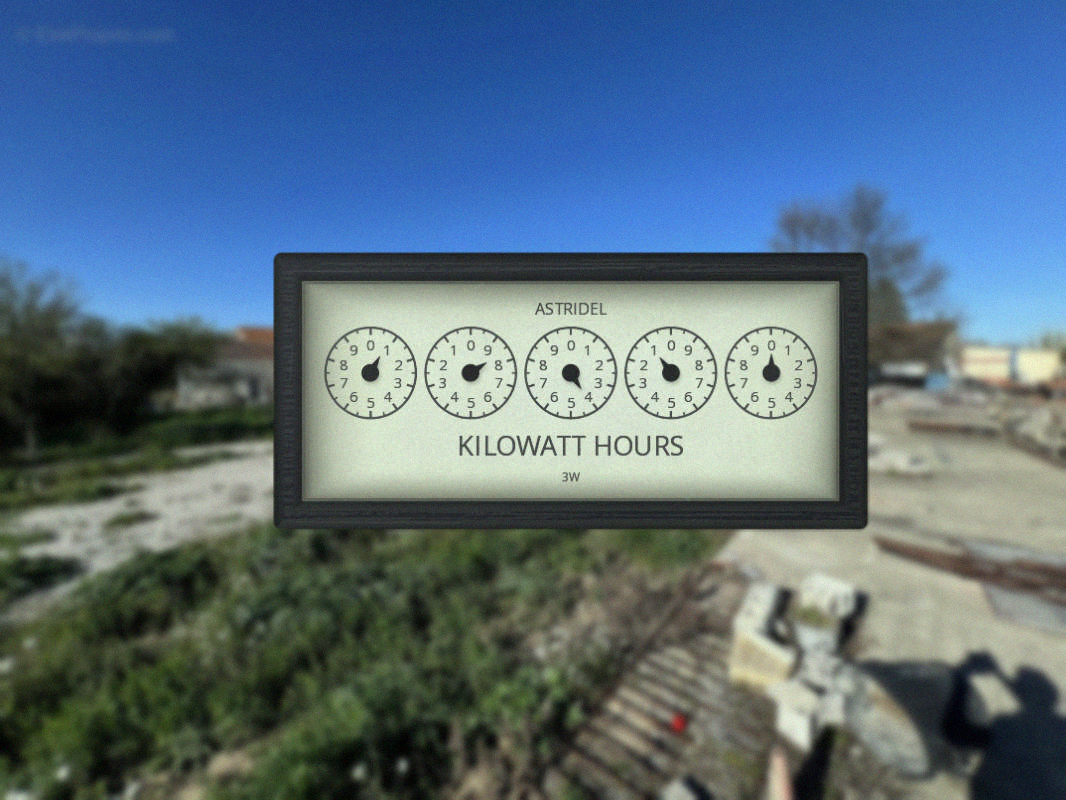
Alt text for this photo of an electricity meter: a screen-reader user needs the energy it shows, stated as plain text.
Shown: 8410 kWh
